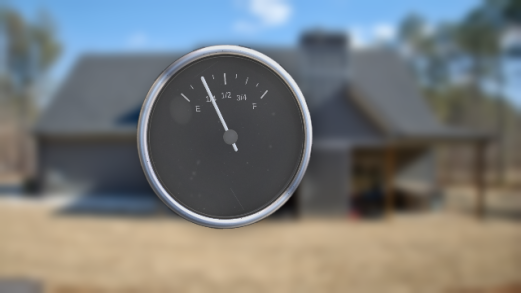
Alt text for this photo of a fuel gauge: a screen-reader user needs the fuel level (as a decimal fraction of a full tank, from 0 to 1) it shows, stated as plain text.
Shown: 0.25
